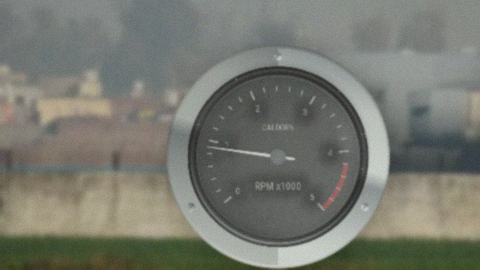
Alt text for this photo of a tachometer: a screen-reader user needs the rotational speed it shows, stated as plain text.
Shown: 900 rpm
